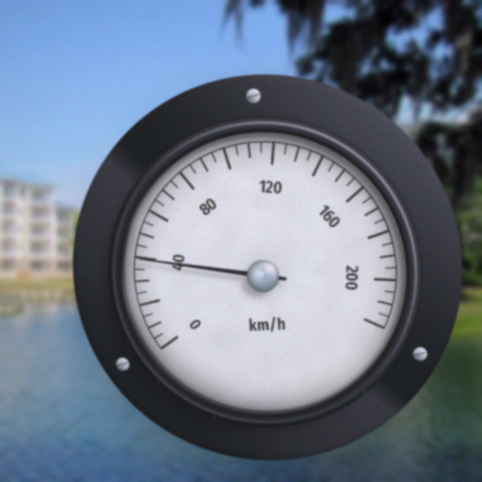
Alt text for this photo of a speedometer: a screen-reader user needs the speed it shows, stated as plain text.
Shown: 40 km/h
